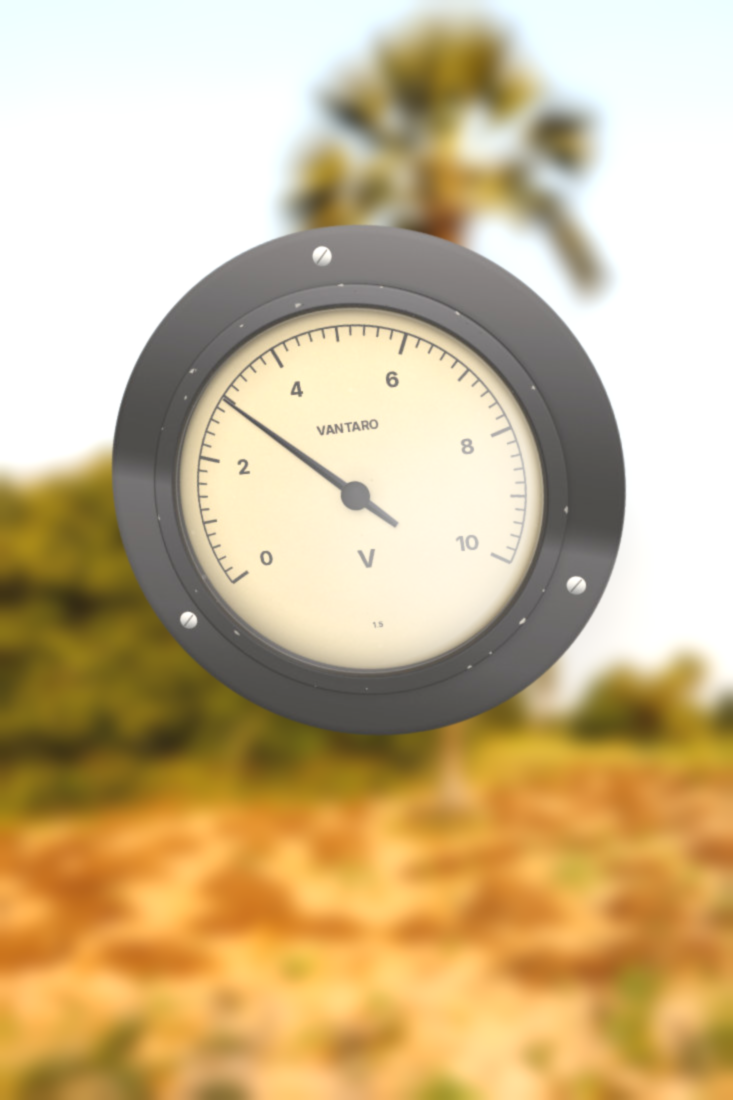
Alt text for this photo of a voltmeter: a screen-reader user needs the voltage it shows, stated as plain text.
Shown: 3 V
